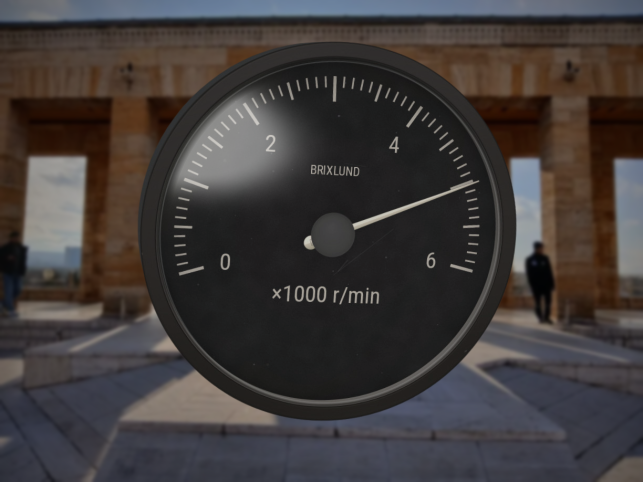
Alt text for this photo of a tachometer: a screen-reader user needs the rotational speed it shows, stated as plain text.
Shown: 5000 rpm
